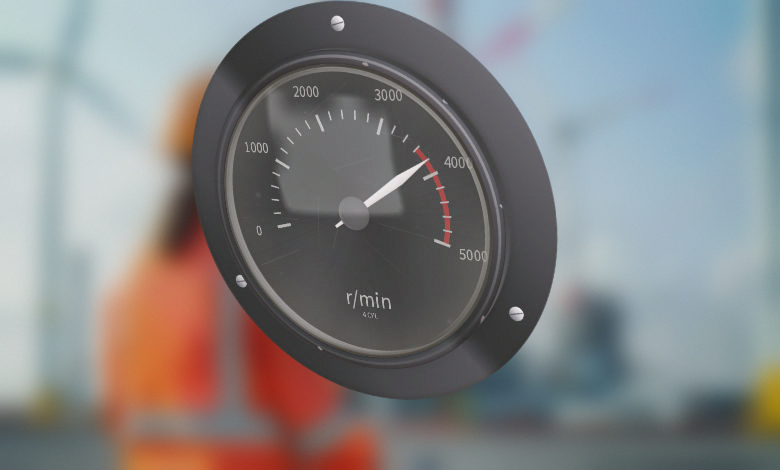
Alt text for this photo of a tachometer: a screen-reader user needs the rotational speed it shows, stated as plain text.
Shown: 3800 rpm
